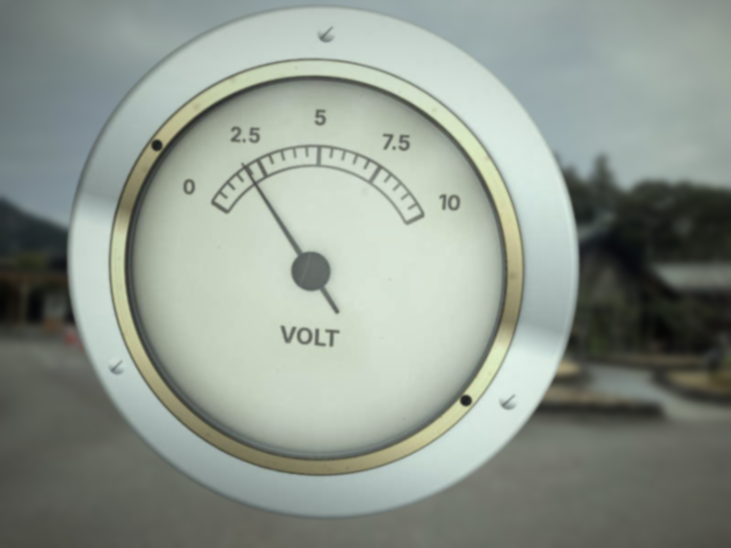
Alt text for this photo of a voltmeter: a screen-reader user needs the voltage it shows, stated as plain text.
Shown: 2 V
